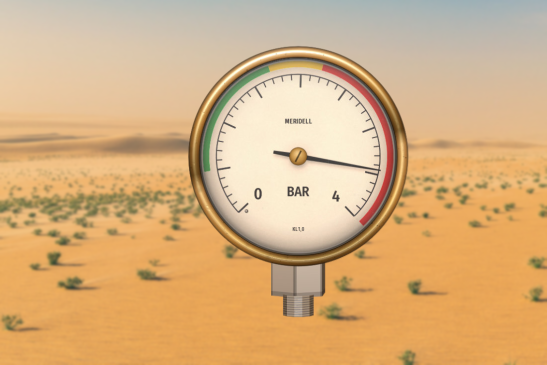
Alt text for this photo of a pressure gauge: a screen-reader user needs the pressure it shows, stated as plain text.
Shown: 3.45 bar
